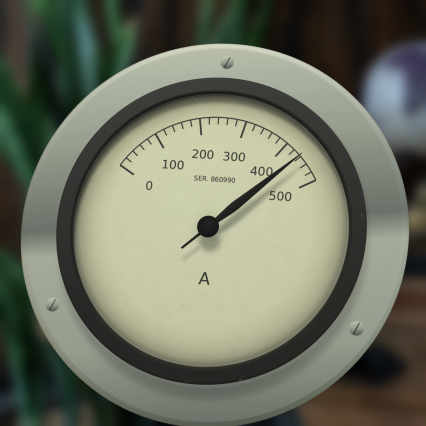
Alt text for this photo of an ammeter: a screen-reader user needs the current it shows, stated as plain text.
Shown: 440 A
